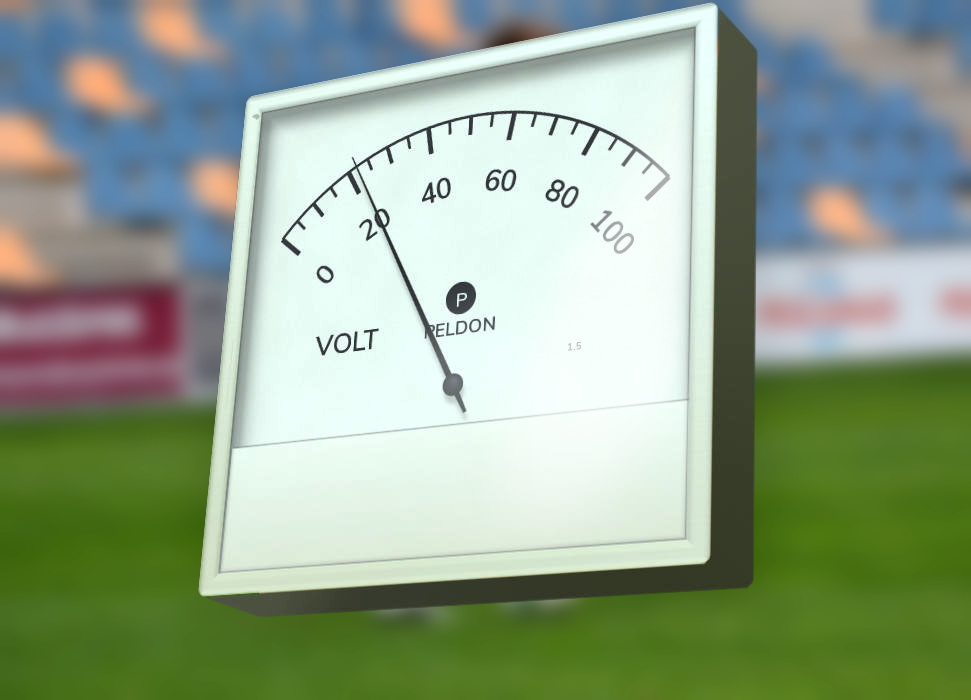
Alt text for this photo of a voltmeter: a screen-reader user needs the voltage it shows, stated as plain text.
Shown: 22.5 V
